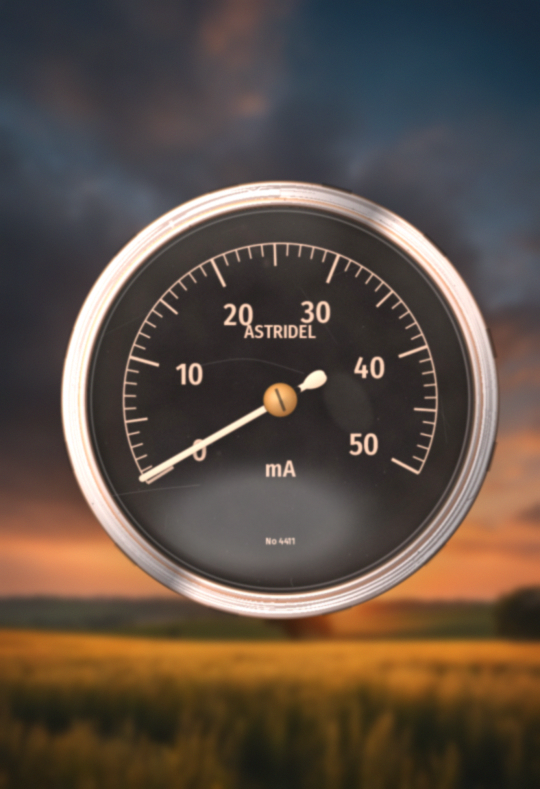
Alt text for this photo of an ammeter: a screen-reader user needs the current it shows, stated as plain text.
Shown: 0.5 mA
